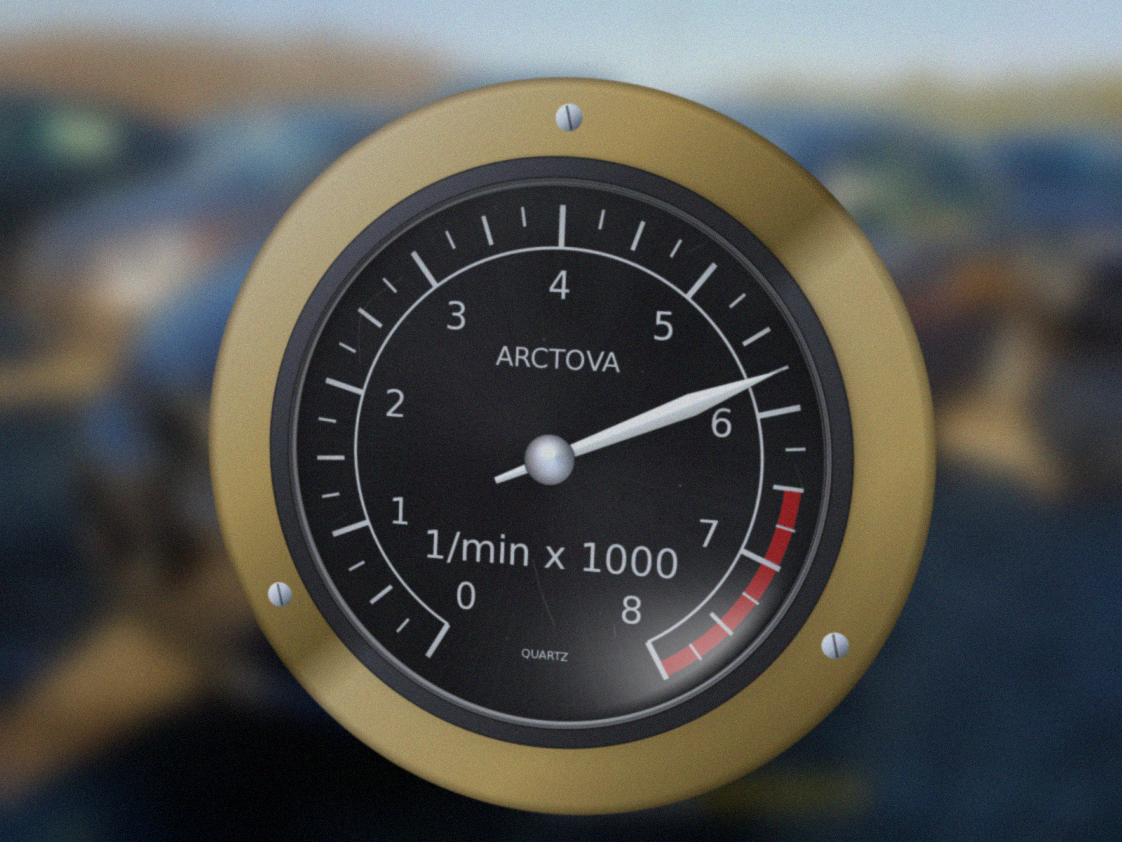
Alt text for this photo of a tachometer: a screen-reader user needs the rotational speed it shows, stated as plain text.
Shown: 5750 rpm
